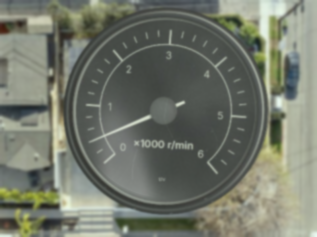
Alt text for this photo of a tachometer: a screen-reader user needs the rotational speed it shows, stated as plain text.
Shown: 400 rpm
